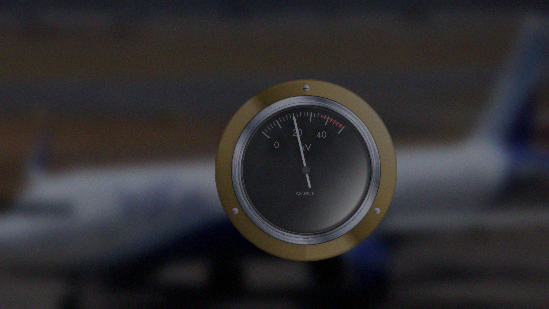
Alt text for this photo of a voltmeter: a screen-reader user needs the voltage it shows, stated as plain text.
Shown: 20 kV
